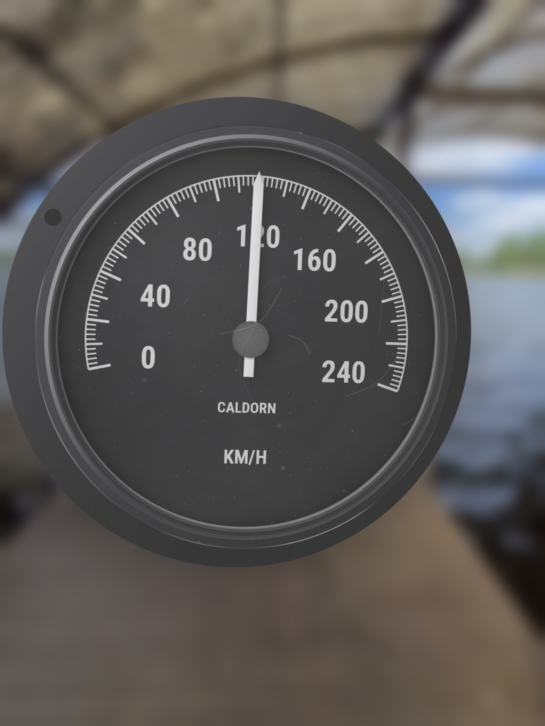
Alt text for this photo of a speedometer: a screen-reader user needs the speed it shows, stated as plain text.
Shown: 118 km/h
